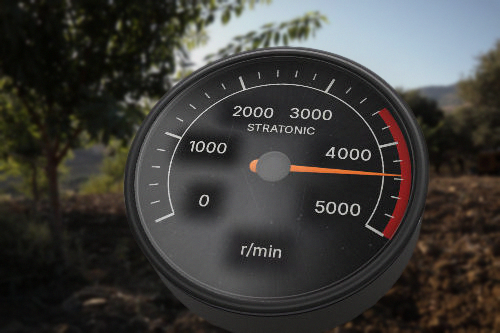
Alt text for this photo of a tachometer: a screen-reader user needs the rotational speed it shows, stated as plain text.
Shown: 4400 rpm
